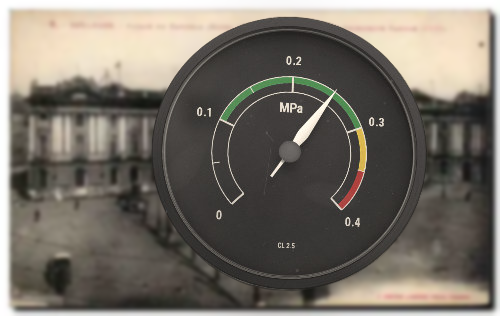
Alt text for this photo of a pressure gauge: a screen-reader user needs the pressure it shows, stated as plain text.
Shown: 0.25 MPa
